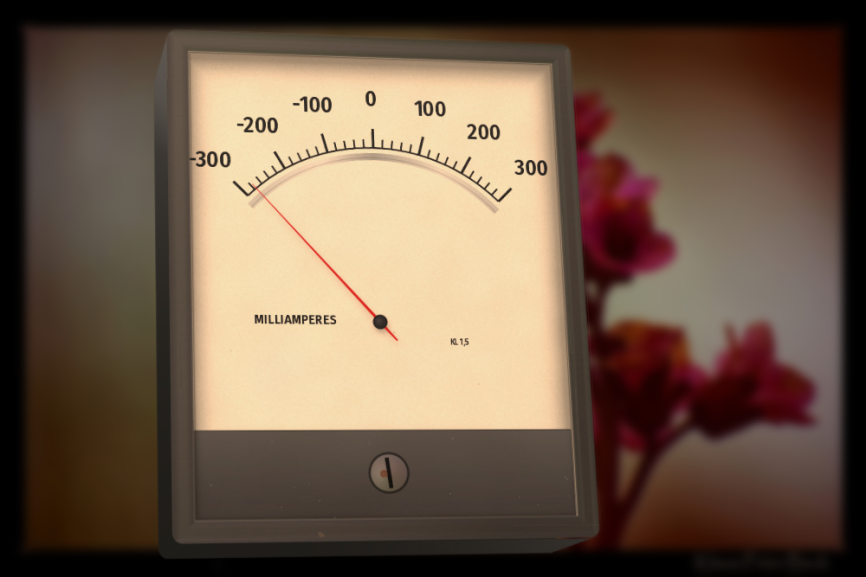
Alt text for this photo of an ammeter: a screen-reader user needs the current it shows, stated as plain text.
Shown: -280 mA
